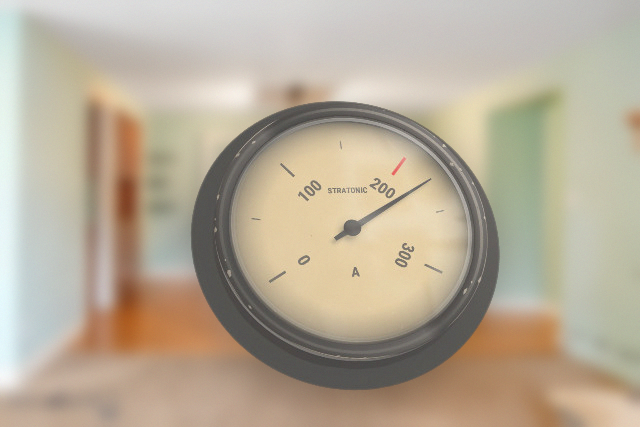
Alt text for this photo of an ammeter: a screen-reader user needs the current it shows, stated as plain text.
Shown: 225 A
